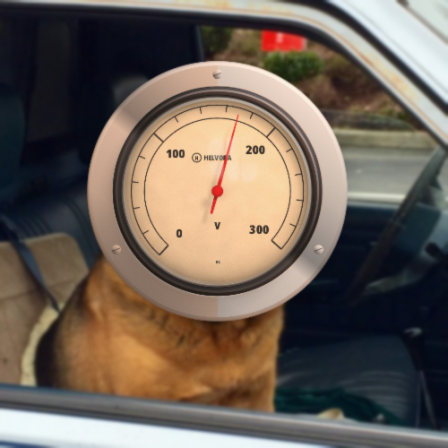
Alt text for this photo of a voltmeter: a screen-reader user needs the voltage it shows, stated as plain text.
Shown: 170 V
